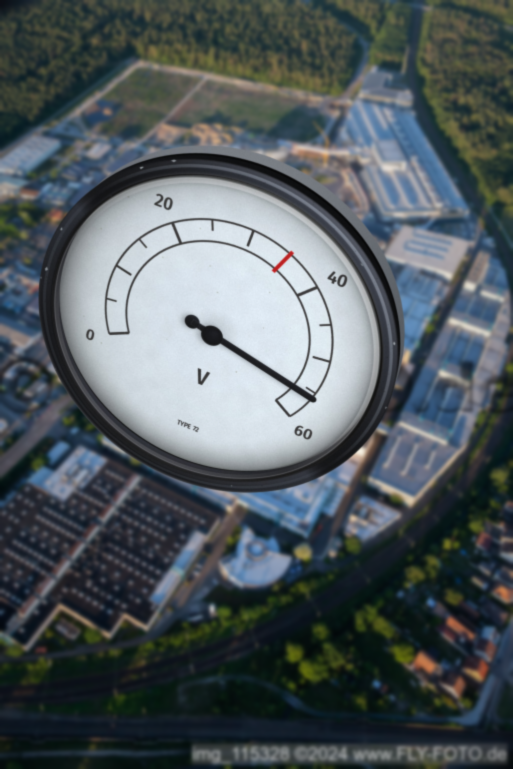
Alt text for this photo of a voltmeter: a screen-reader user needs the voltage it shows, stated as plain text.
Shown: 55 V
